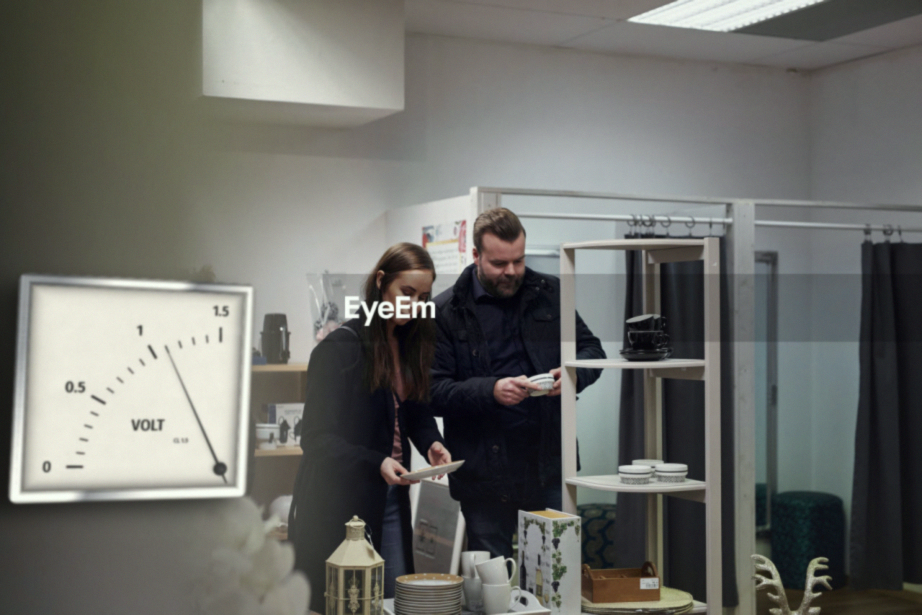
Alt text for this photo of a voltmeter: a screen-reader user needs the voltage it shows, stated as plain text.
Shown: 1.1 V
